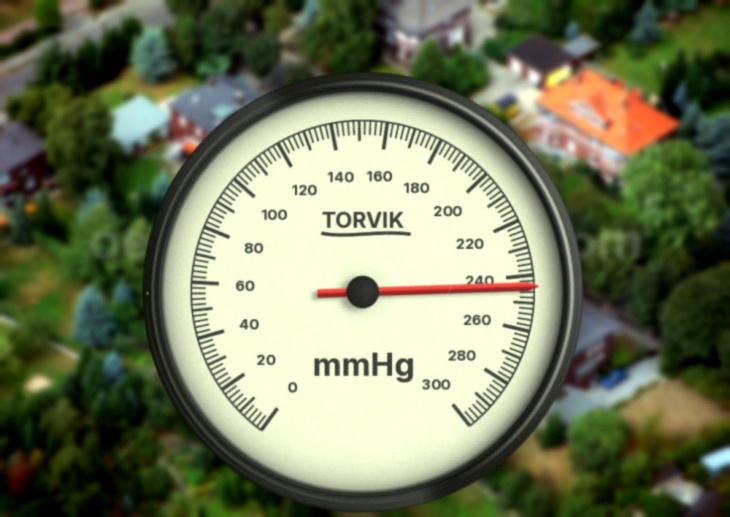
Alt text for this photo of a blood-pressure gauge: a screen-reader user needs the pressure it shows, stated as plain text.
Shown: 244 mmHg
